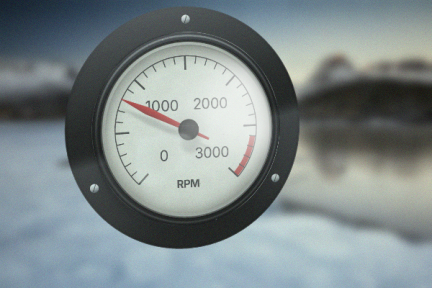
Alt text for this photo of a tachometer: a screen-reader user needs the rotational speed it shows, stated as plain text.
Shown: 800 rpm
